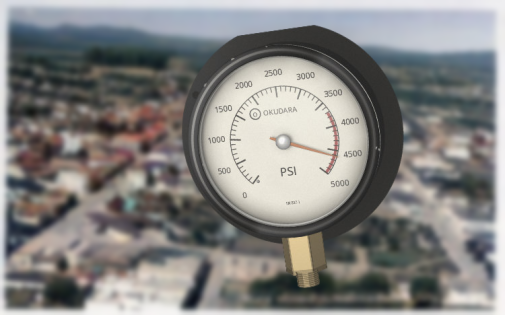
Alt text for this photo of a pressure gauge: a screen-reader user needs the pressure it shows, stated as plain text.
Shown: 4600 psi
